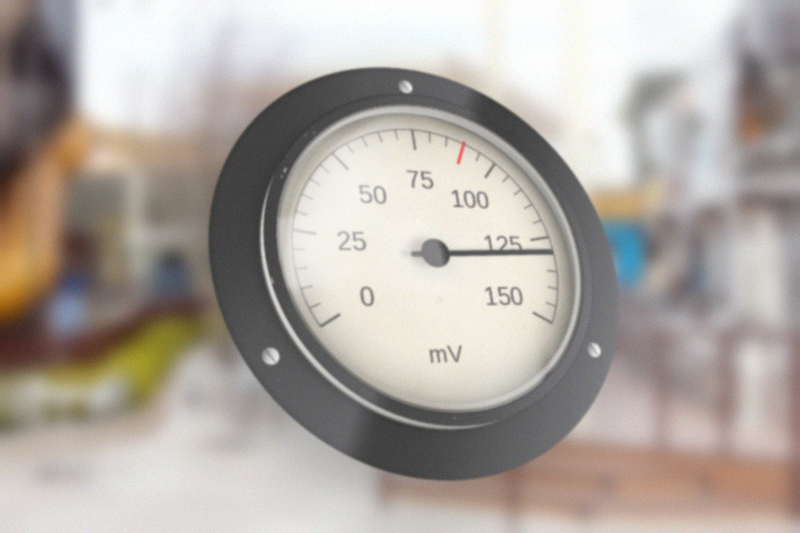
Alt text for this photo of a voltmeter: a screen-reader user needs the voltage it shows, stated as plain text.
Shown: 130 mV
